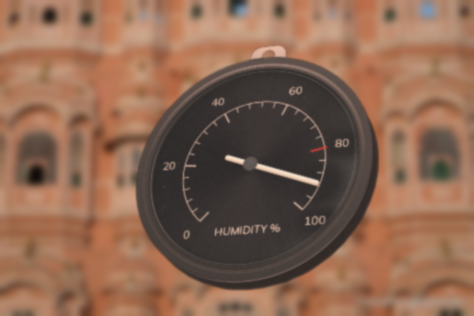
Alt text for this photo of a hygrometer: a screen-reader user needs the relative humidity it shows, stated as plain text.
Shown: 92 %
